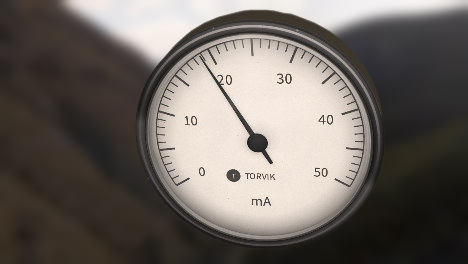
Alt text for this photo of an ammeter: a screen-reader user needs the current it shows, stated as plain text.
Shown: 19 mA
